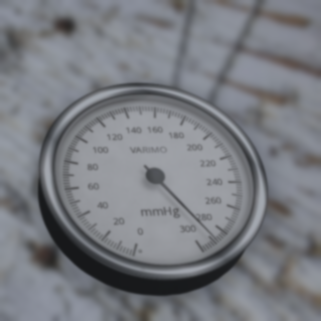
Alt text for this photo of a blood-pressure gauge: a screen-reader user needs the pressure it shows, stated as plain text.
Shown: 290 mmHg
